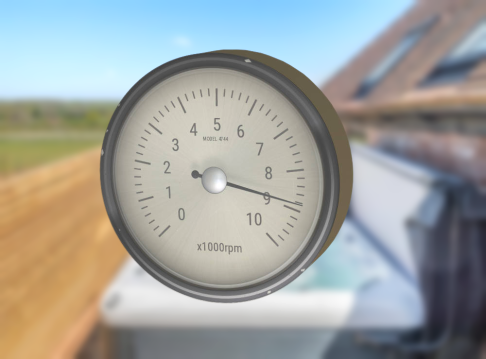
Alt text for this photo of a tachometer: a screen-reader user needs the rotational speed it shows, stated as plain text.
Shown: 8800 rpm
